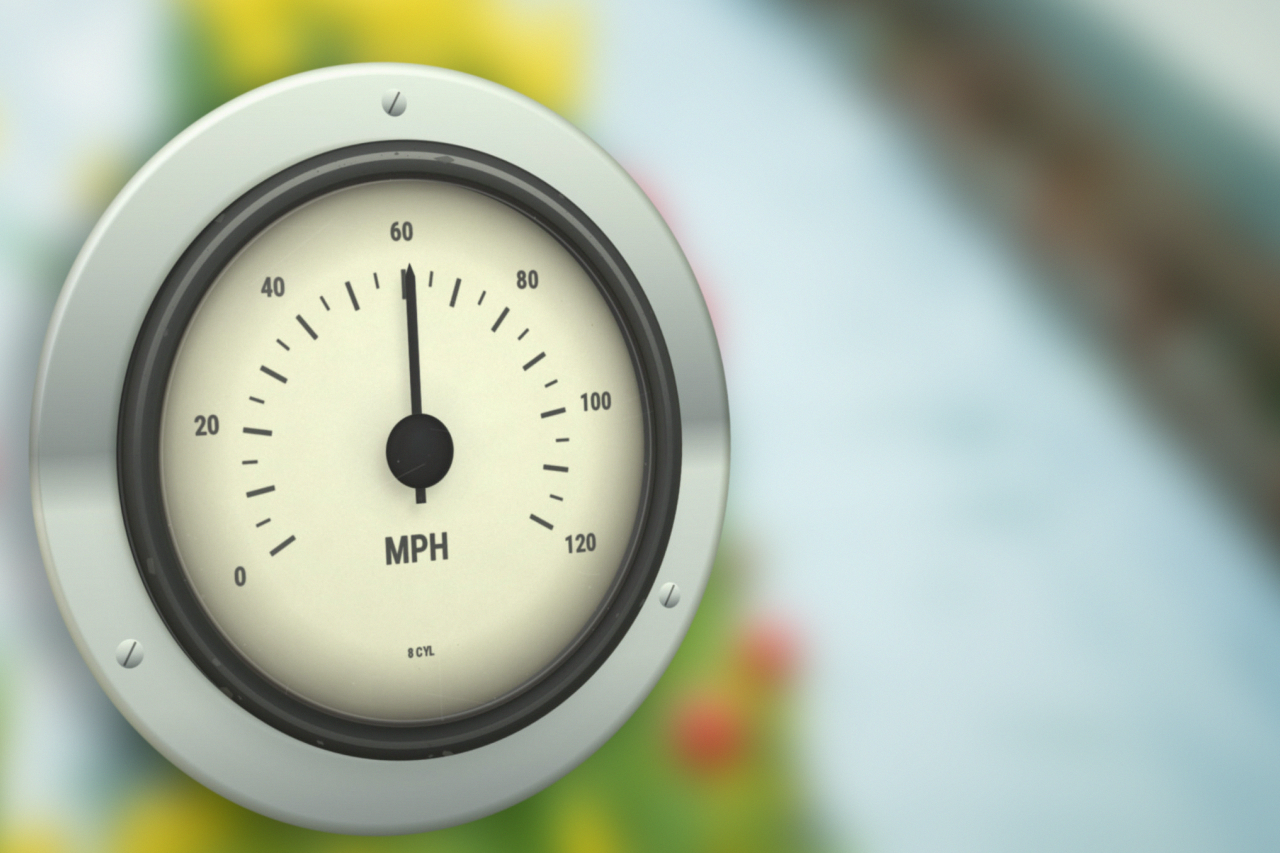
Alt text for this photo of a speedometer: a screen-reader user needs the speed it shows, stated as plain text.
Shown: 60 mph
